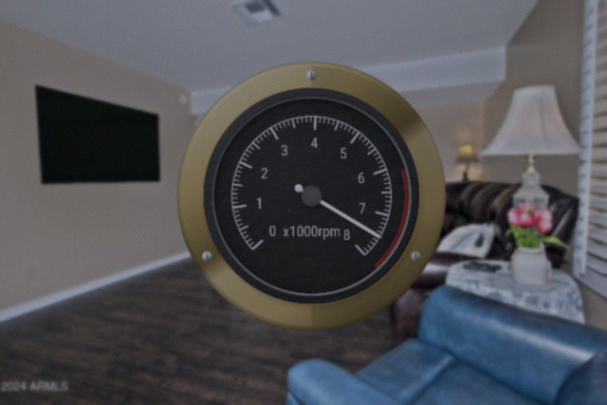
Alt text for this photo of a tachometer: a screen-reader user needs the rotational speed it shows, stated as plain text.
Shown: 7500 rpm
